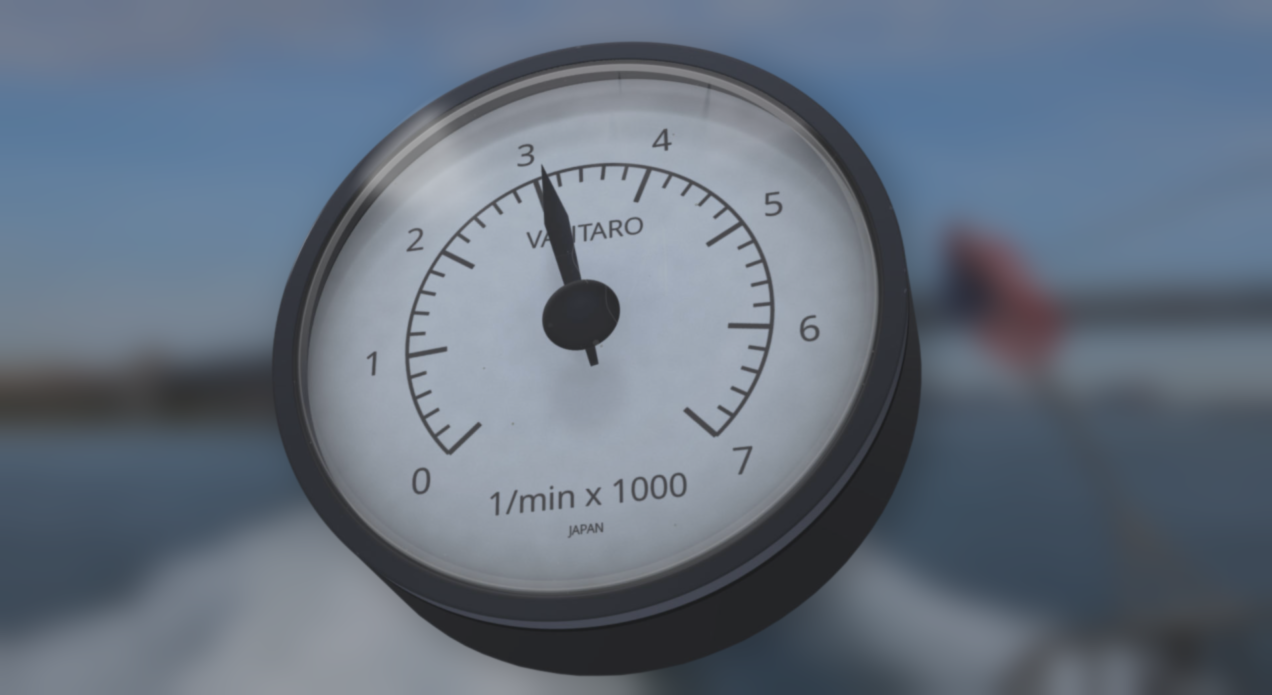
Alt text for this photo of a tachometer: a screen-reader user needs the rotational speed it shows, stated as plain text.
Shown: 3100 rpm
